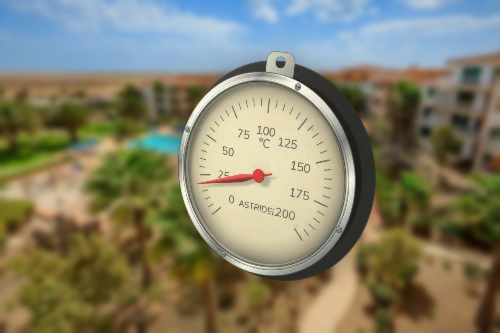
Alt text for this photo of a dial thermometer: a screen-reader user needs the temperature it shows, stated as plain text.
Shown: 20 °C
